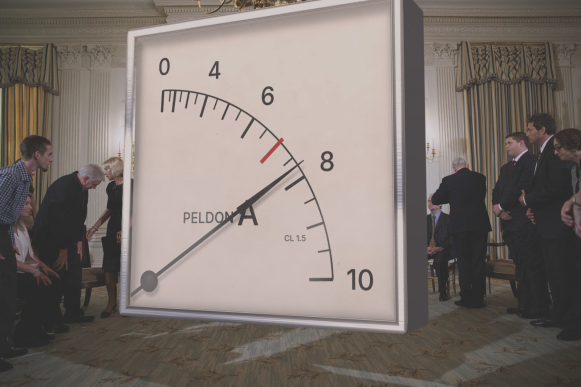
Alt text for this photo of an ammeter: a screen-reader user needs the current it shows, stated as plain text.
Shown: 7.75 A
